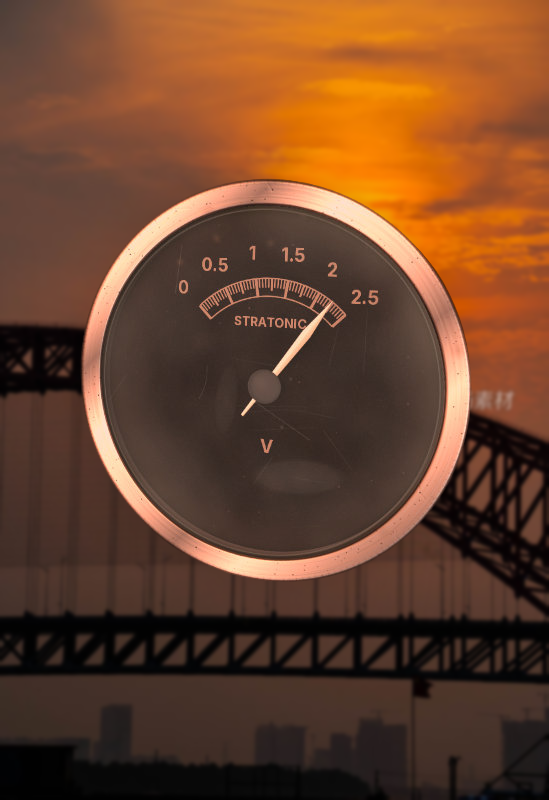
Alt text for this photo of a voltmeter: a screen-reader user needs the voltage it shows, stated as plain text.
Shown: 2.25 V
